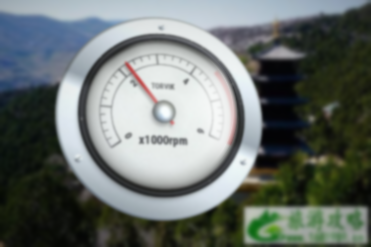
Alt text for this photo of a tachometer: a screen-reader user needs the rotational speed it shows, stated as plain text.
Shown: 2200 rpm
